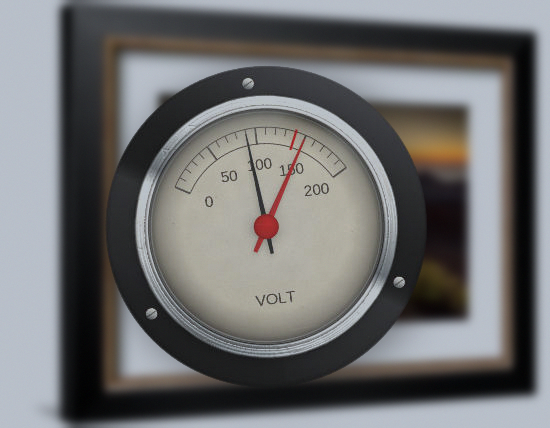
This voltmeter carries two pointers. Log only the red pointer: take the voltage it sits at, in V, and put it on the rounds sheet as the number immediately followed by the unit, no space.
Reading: 150V
